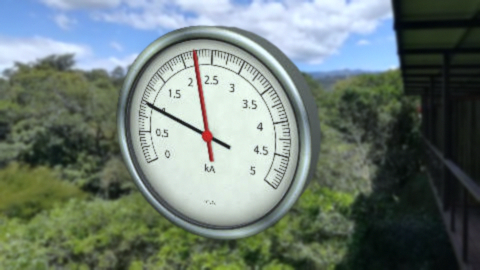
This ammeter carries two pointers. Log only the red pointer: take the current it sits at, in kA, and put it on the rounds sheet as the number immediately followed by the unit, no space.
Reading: 2.25kA
